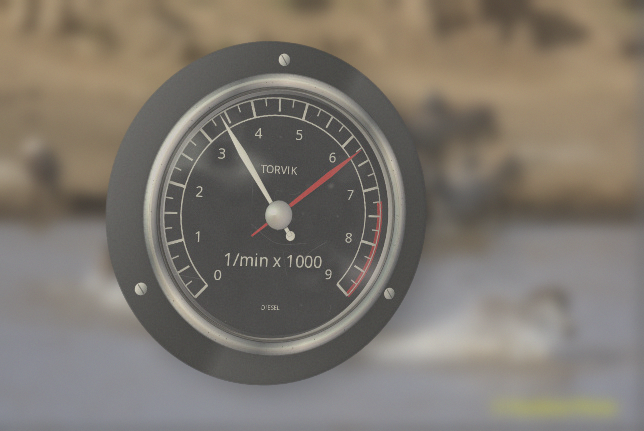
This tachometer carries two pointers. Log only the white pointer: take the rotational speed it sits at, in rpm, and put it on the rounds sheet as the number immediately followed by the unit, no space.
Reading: 3375rpm
